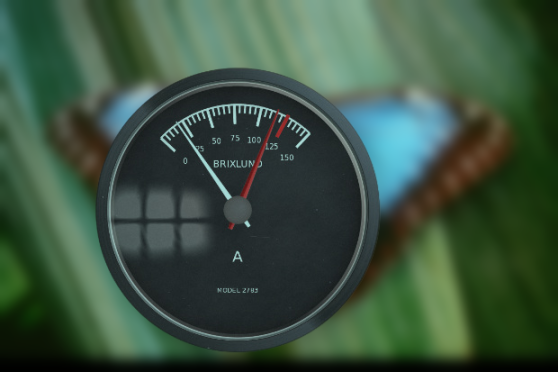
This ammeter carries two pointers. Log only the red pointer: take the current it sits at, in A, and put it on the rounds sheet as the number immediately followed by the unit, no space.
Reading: 115A
